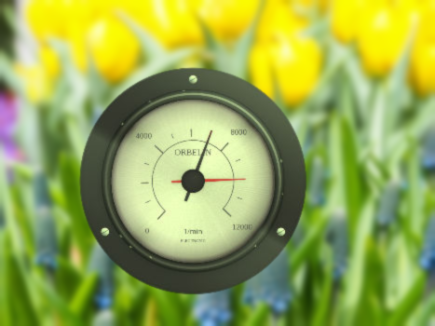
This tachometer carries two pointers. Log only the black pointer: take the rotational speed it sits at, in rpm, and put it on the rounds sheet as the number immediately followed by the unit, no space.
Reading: 7000rpm
